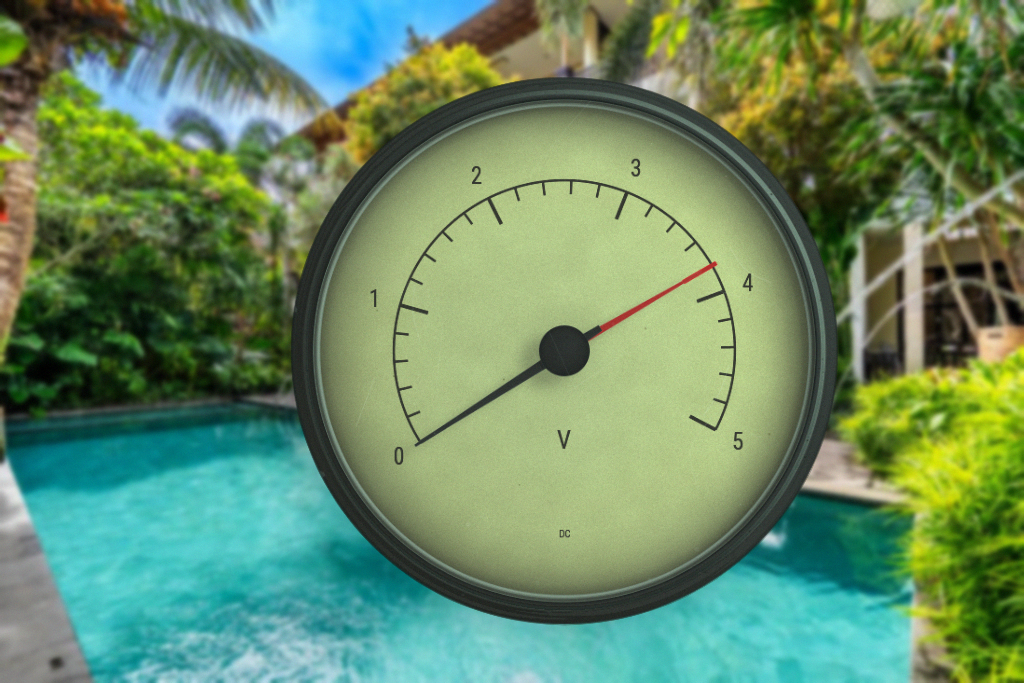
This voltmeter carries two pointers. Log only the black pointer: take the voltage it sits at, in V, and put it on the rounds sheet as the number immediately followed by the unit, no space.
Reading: 0V
